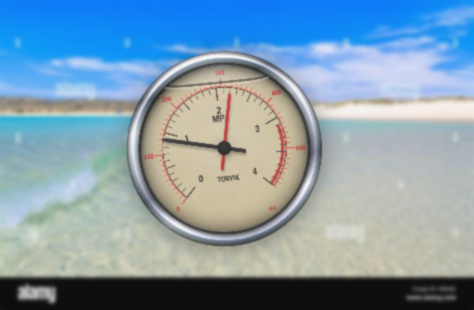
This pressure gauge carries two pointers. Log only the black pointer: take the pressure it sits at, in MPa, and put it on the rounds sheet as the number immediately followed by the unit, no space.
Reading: 0.9MPa
